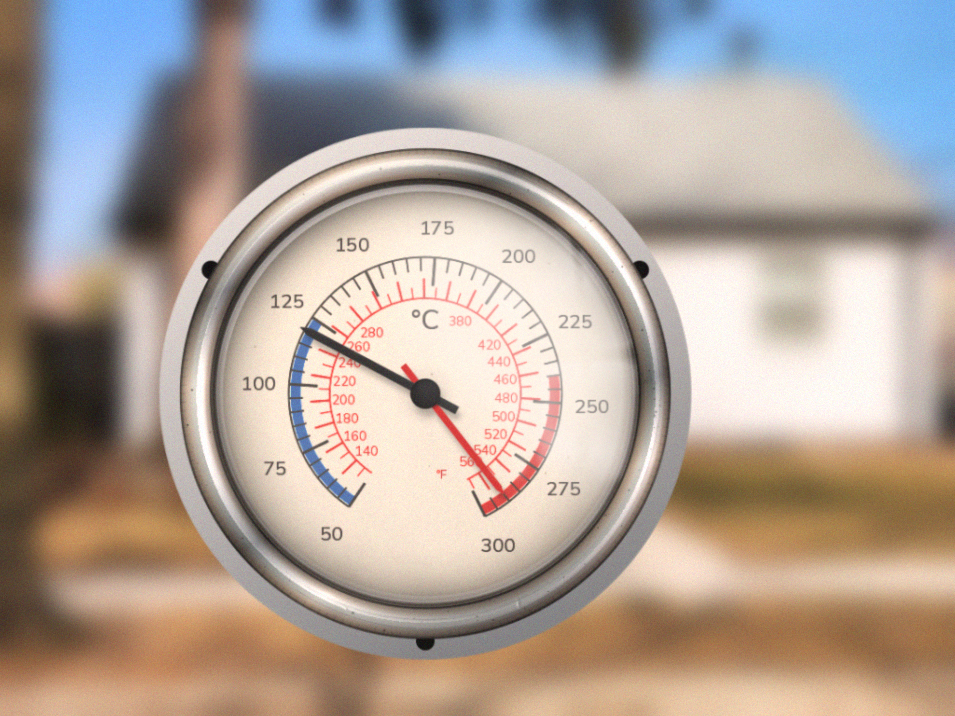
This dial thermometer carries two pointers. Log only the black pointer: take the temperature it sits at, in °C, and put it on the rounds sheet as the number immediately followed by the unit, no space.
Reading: 120°C
